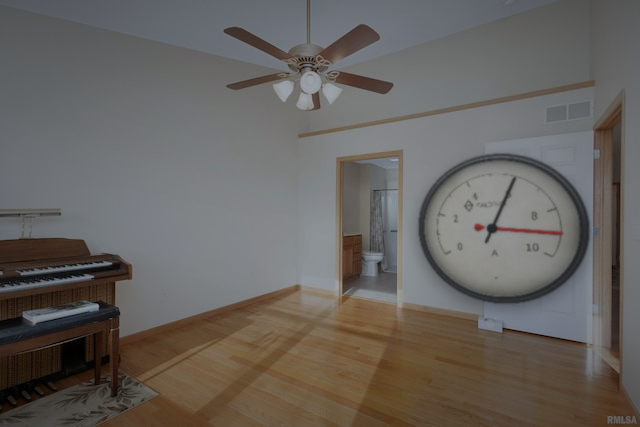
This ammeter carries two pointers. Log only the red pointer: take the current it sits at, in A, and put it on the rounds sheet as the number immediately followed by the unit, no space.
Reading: 9A
